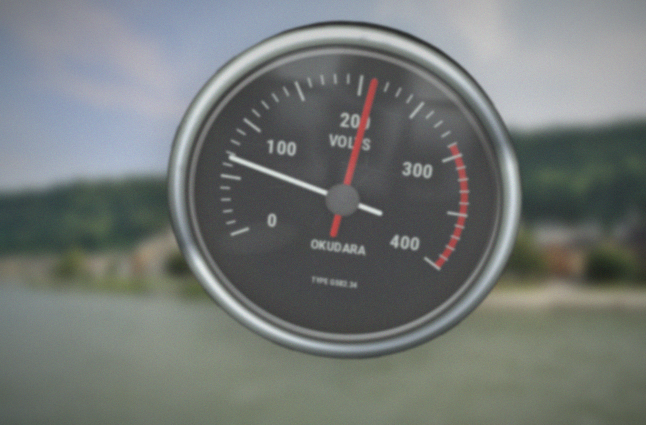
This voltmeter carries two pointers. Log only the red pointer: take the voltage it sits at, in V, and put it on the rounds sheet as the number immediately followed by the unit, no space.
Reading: 210V
